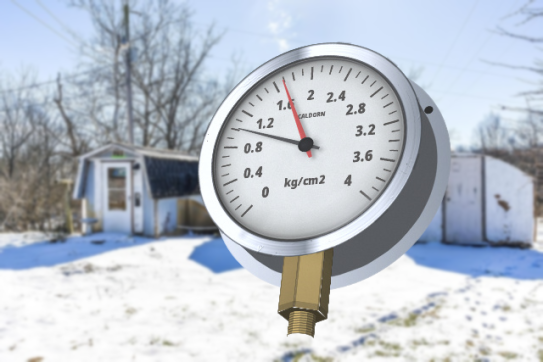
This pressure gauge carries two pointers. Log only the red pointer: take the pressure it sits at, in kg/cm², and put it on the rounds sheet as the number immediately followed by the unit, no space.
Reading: 1.7kg/cm²
